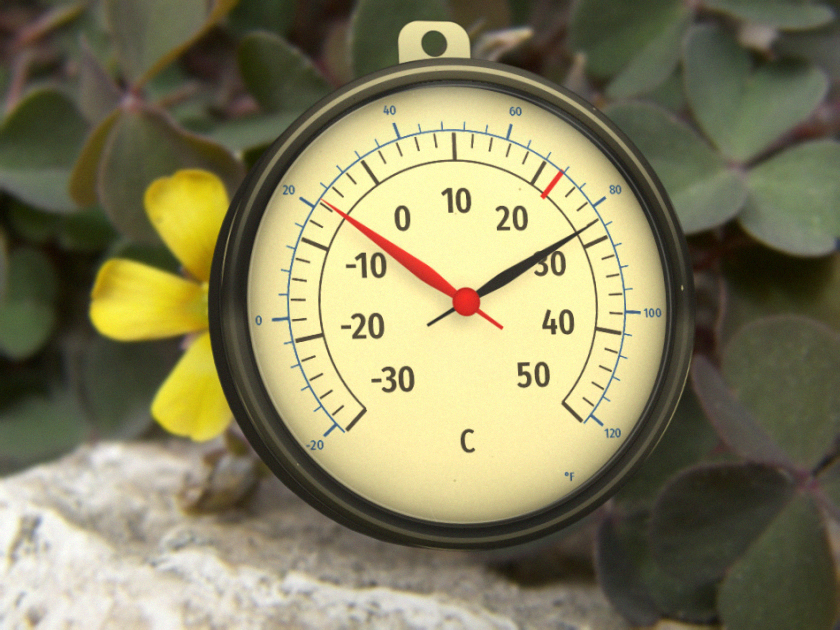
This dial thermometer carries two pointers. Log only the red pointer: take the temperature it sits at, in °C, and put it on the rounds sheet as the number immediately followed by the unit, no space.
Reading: -6°C
